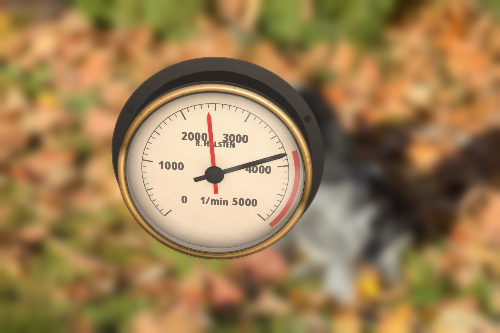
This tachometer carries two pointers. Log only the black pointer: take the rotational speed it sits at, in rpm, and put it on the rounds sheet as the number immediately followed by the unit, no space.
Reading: 3800rpm
